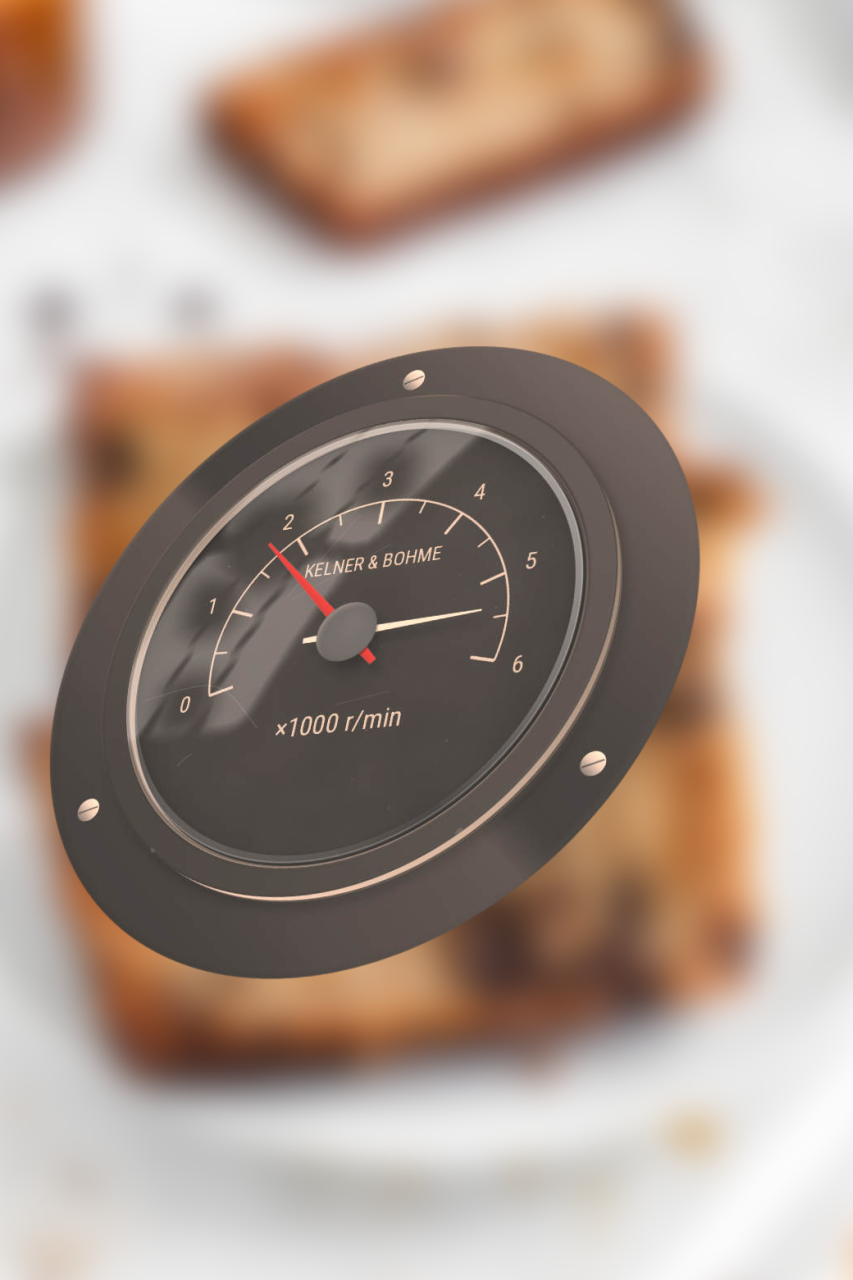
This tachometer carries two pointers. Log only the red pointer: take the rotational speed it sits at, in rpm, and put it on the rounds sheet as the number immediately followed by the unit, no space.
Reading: 1750rpm
